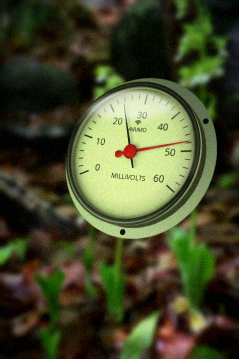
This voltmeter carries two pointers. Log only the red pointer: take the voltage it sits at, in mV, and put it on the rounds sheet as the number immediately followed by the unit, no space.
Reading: 48mV
